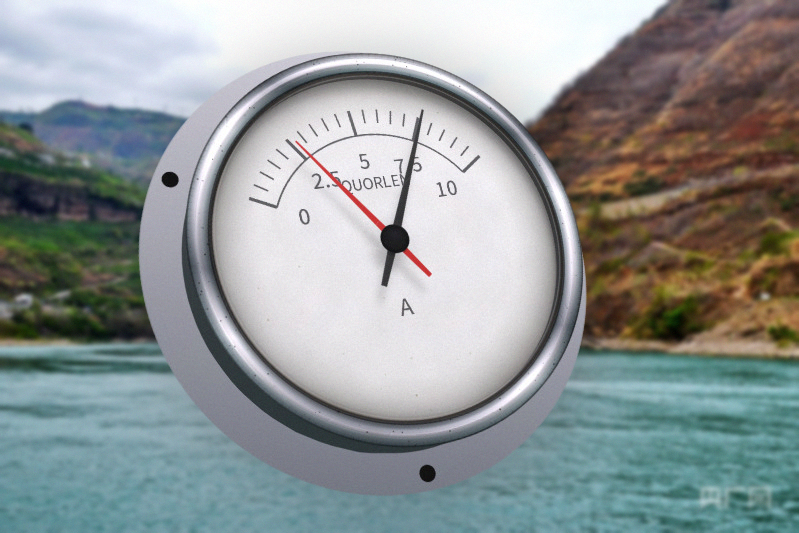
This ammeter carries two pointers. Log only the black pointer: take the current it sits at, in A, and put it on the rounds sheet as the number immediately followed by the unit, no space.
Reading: 7.5A
